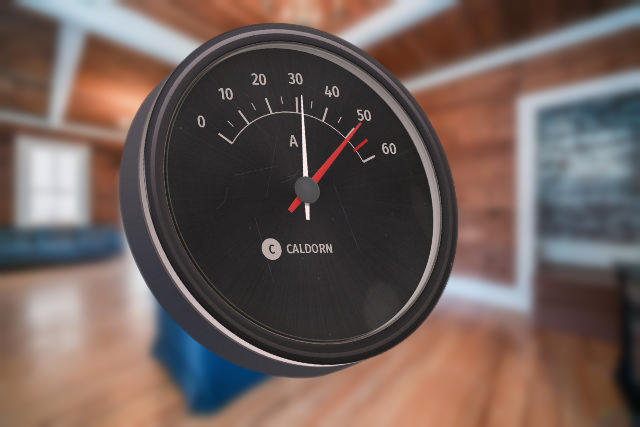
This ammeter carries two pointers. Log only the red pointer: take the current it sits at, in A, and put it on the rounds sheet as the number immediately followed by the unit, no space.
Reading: 50A
